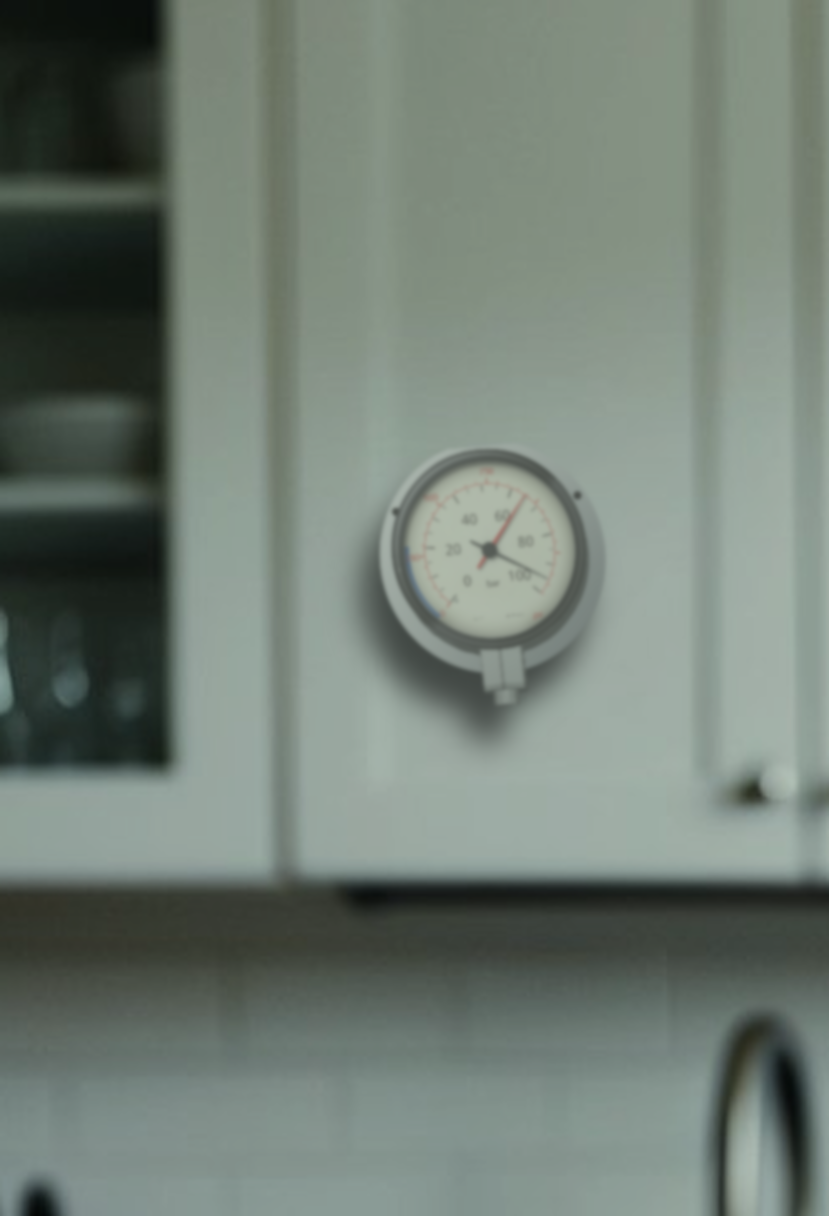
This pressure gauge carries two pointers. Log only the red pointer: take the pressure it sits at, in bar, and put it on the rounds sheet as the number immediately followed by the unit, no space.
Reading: 65bar
